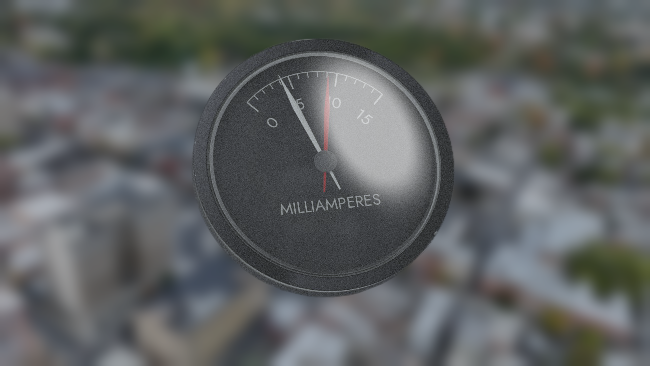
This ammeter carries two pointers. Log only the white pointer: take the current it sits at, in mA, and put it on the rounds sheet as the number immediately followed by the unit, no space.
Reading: 4mA
